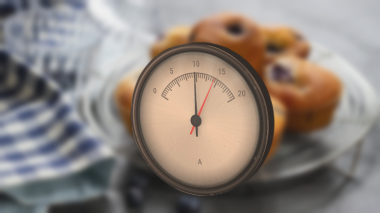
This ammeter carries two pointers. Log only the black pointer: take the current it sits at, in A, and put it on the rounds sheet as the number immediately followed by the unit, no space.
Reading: 10A
